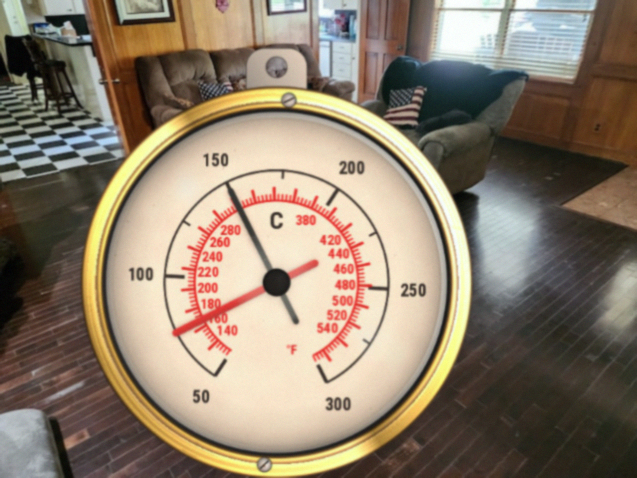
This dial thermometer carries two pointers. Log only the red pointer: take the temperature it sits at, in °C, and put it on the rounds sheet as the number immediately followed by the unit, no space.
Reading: 75°C
